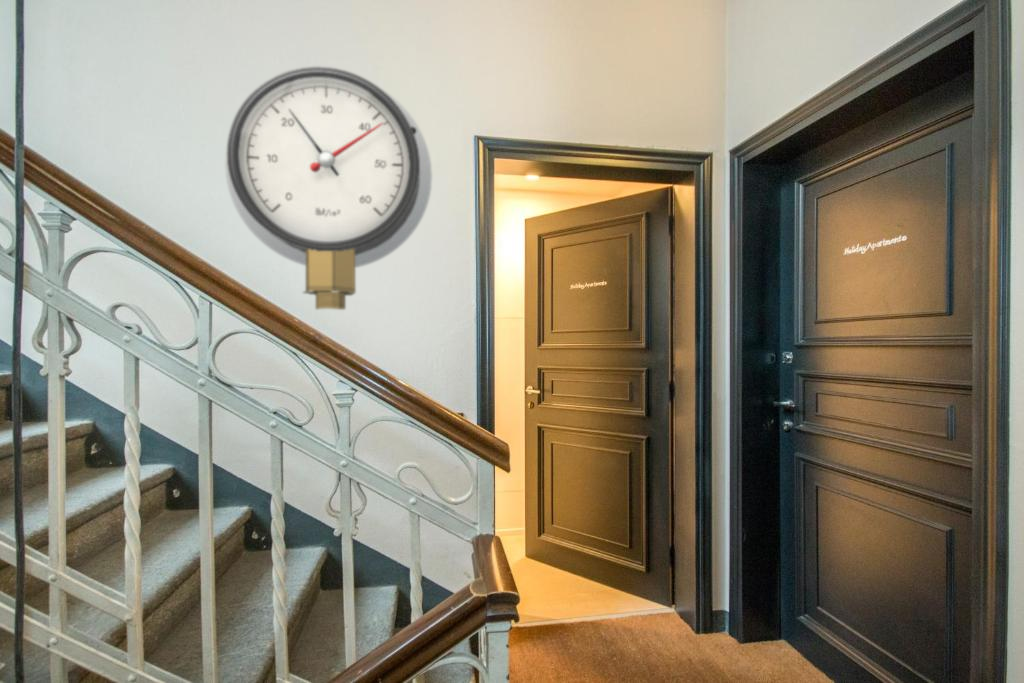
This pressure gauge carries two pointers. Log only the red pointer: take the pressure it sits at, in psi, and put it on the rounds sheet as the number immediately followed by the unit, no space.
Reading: 42psi
